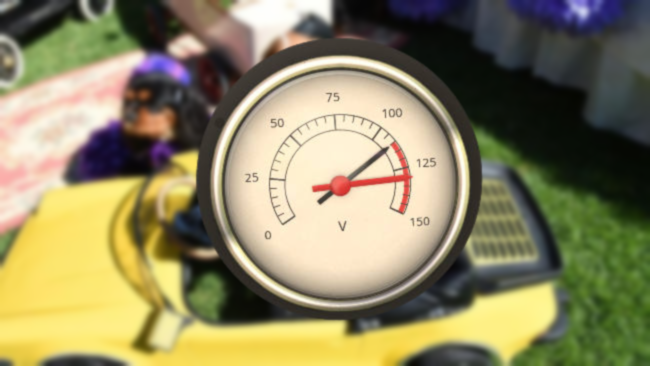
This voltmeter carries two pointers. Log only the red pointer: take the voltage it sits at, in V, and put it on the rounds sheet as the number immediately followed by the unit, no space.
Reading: 130V
